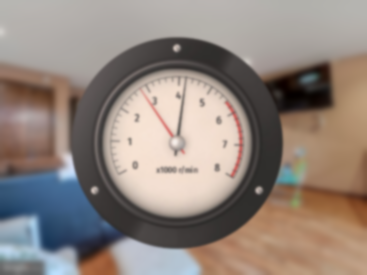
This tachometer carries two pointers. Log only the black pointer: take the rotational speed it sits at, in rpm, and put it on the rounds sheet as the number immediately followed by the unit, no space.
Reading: 4200rpm
